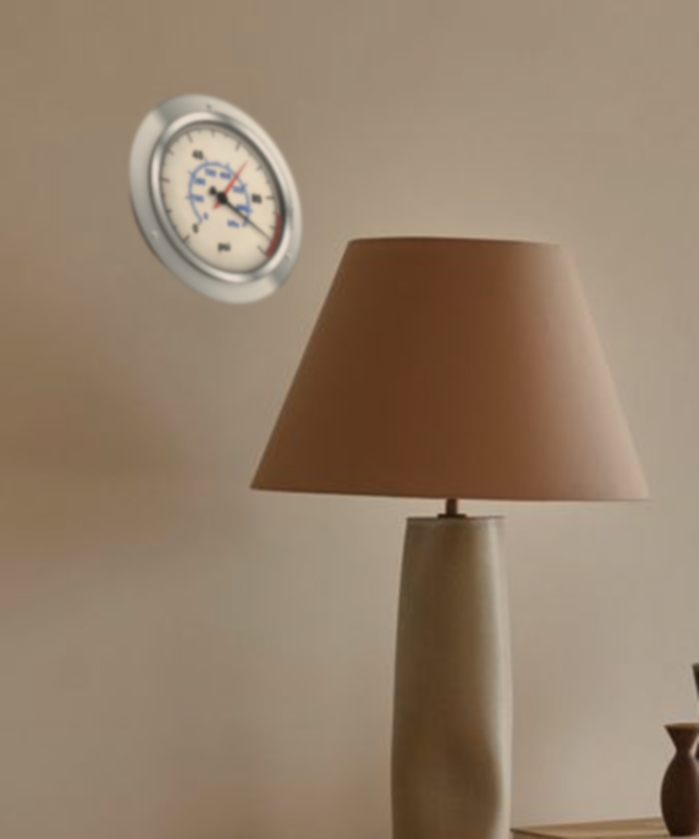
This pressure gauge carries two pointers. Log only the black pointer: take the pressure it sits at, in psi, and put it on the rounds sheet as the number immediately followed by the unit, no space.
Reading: 95psi
